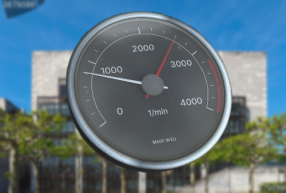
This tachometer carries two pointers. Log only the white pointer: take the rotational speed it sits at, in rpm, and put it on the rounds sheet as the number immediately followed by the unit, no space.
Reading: 800rpm
